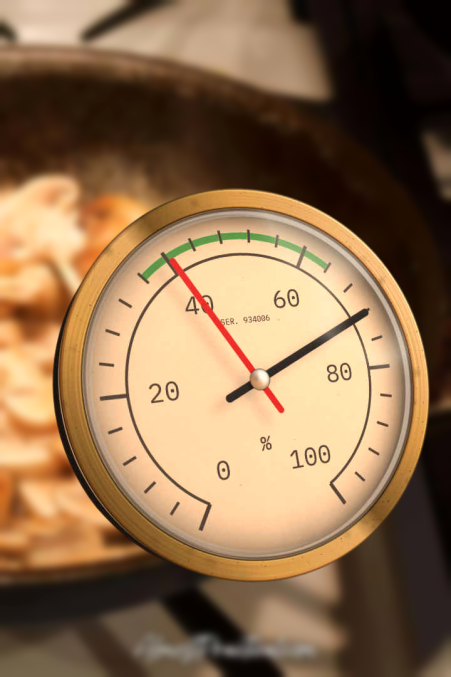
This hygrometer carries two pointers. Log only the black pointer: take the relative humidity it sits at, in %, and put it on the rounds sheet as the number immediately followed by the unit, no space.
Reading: 72%
